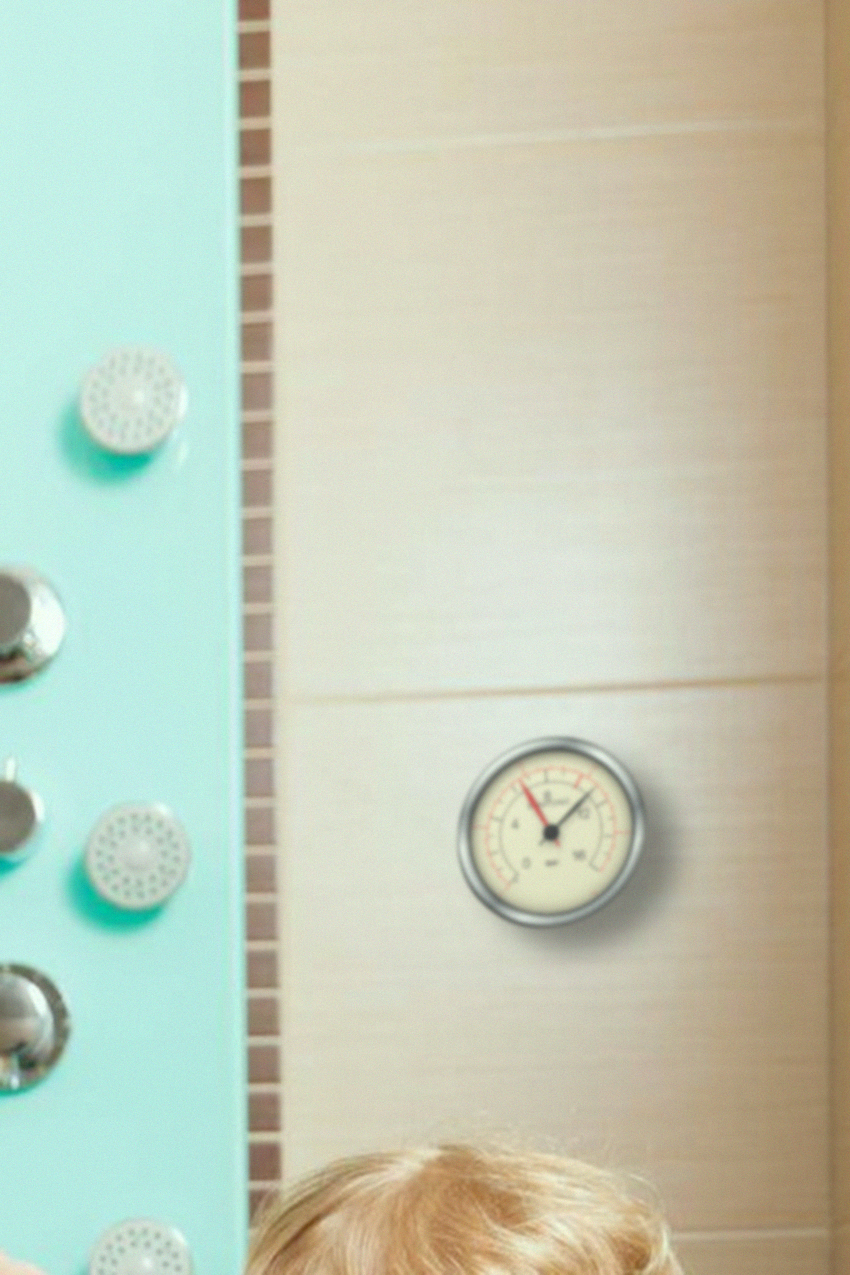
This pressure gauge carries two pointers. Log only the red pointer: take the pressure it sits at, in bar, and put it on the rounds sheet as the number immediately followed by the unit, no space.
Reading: 6.5bar
